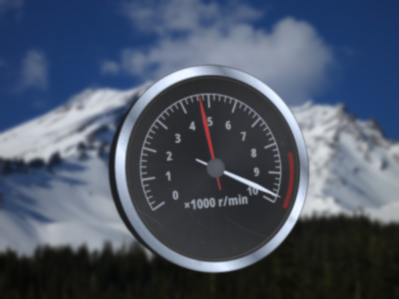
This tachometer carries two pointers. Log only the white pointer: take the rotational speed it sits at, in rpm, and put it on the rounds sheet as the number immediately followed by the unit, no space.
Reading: 9800rpm
